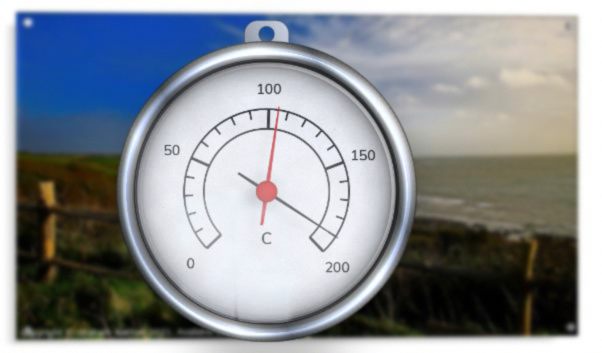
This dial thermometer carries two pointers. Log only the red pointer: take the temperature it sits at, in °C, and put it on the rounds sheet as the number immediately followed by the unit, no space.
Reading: 105°C
